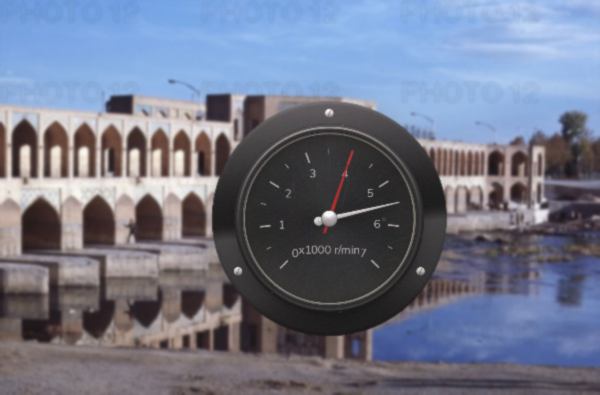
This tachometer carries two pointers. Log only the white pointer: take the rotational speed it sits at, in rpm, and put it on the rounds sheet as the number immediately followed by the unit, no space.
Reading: 5500rpm
